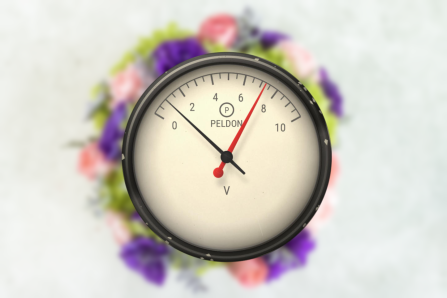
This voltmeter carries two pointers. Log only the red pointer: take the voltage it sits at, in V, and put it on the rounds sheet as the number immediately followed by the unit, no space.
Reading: 7.25V
